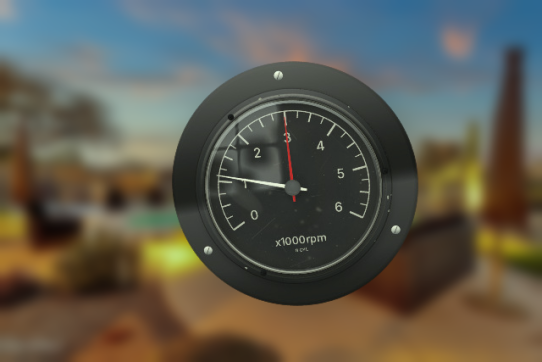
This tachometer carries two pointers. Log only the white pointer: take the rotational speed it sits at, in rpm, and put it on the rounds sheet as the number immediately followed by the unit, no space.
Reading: 1125rpm
